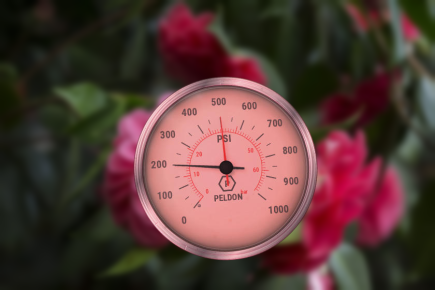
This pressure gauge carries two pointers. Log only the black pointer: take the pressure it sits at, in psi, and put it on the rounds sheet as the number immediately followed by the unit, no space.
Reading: 200psi
